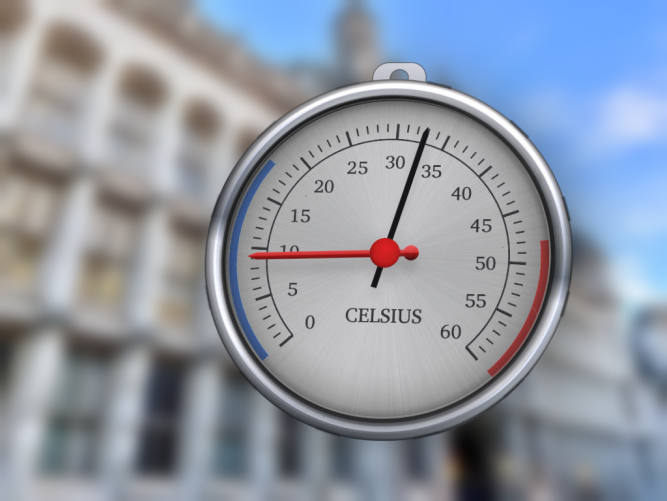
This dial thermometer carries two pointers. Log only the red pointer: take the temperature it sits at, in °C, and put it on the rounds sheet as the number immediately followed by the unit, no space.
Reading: 9°C
